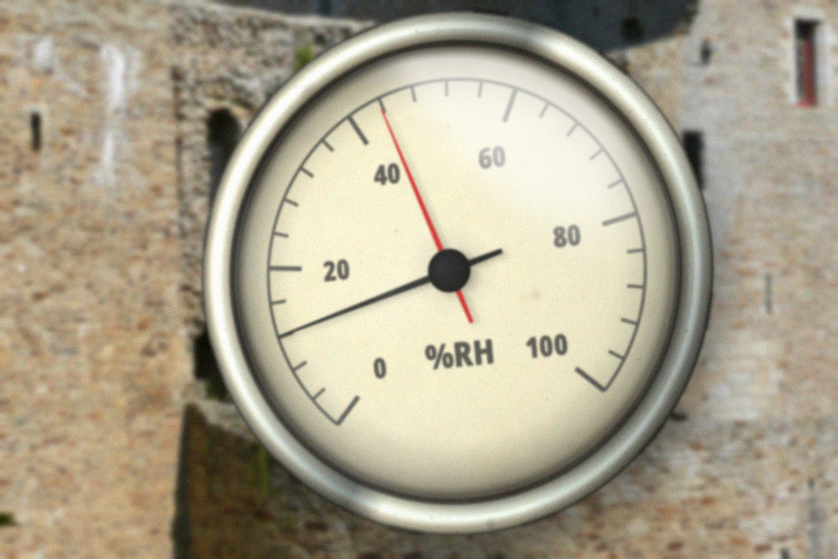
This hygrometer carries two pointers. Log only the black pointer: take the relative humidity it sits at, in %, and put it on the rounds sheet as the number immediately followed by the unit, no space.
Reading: 12%
